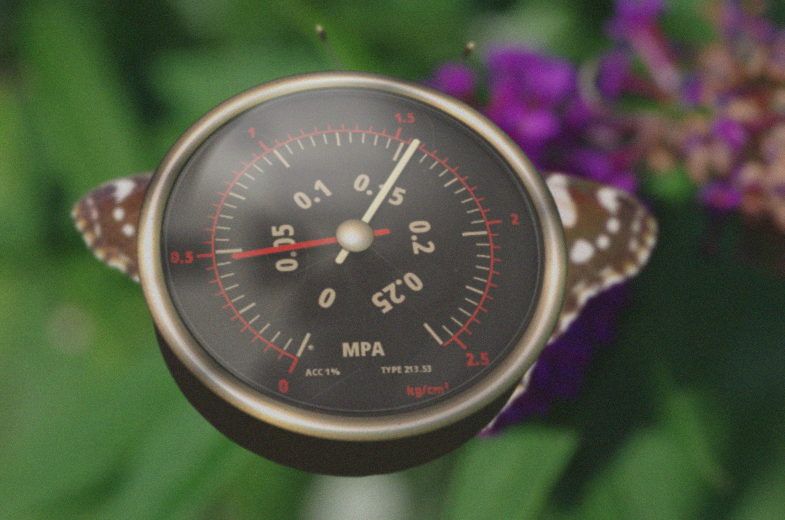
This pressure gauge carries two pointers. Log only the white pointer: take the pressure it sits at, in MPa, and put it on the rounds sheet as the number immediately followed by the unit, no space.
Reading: 0.155MPa
